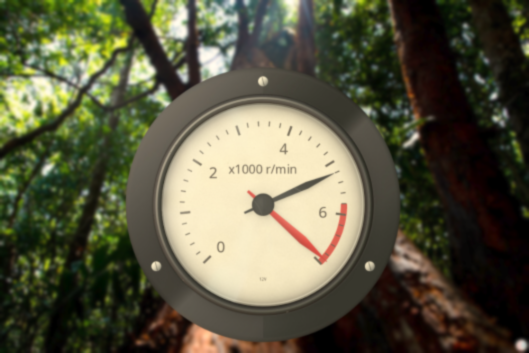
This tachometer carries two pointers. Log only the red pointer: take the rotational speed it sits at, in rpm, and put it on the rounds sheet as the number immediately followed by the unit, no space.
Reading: 6900rpm
